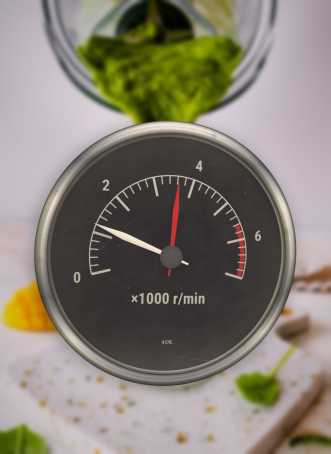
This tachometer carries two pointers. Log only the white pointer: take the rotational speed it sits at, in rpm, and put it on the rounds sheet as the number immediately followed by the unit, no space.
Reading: 1200rpm
